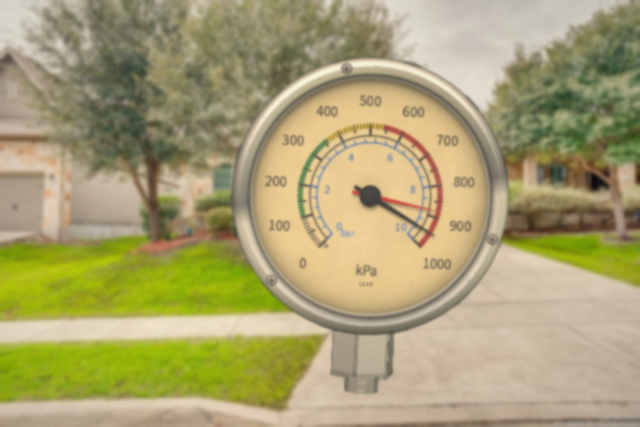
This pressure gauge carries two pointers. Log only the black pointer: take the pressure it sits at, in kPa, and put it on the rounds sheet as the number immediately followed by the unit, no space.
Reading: 950kPa
